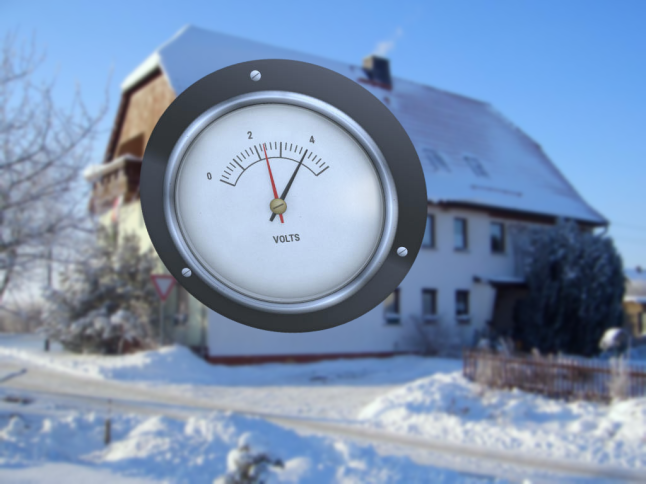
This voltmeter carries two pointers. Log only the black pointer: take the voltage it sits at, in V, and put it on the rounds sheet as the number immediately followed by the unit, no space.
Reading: 4V
